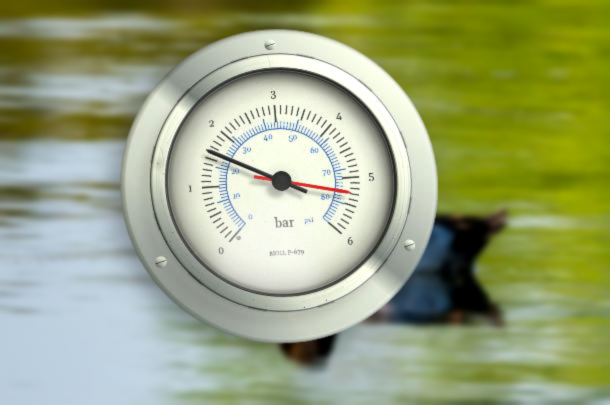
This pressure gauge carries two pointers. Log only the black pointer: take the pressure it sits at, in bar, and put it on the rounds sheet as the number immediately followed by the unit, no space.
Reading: 1.6bar
